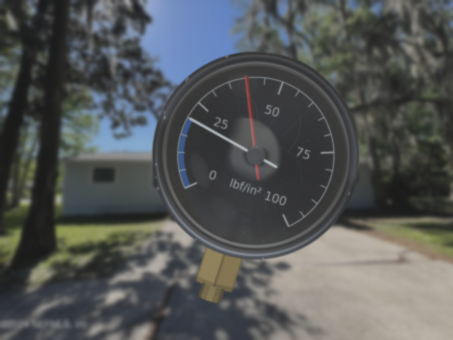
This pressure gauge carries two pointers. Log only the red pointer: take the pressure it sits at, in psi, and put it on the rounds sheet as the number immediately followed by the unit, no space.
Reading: 40psi
